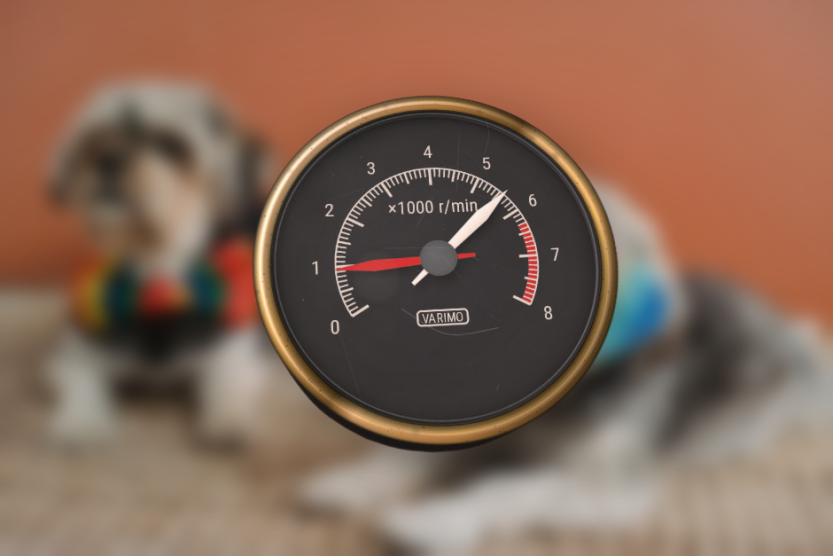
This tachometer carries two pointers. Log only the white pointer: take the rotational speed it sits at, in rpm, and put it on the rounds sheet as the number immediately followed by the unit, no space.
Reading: 5600rpm
